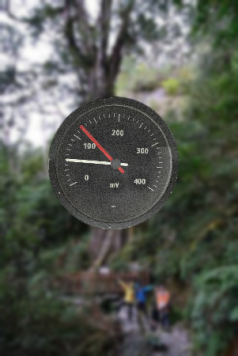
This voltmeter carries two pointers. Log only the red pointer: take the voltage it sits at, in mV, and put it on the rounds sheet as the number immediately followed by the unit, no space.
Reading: 120mV
